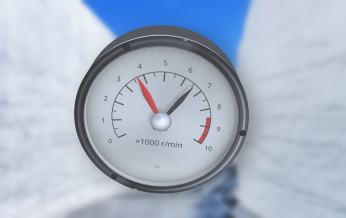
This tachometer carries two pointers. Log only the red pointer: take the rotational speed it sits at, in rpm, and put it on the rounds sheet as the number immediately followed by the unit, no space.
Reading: 3750rpm
